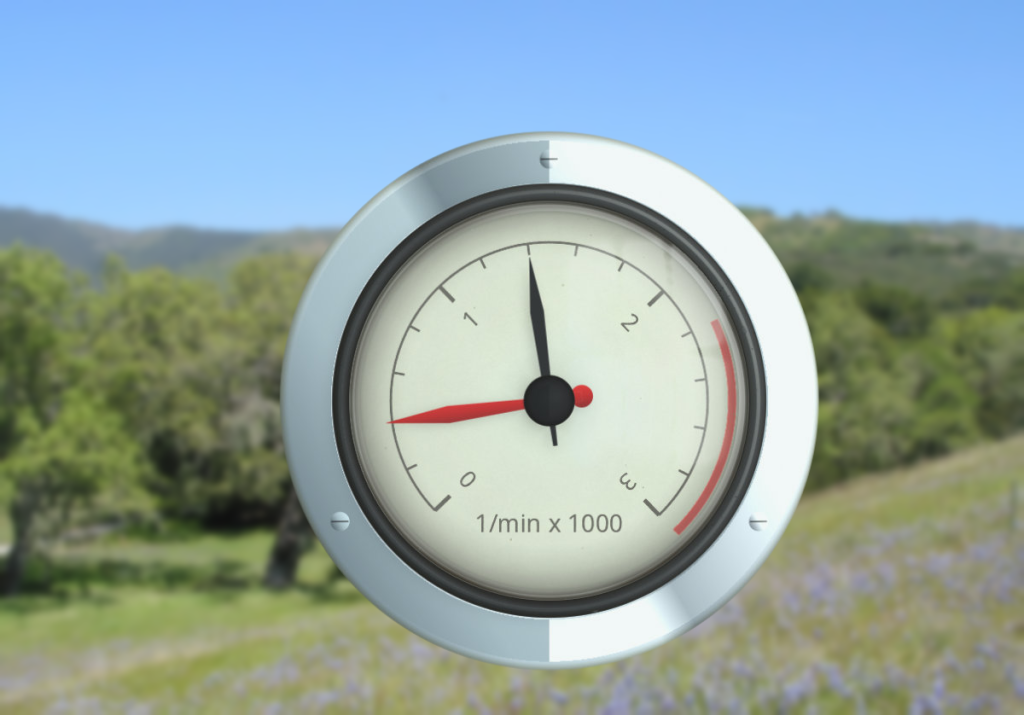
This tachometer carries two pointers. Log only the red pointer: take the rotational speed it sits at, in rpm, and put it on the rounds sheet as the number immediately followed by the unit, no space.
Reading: 400rpm
